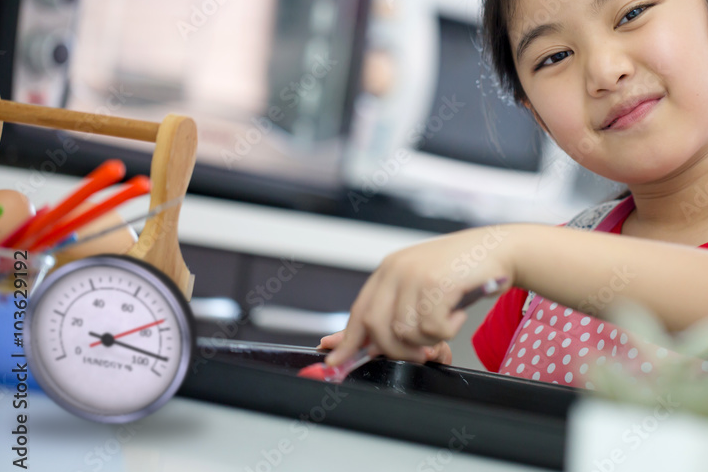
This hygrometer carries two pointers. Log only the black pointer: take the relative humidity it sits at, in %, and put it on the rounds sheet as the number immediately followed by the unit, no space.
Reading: 92%
